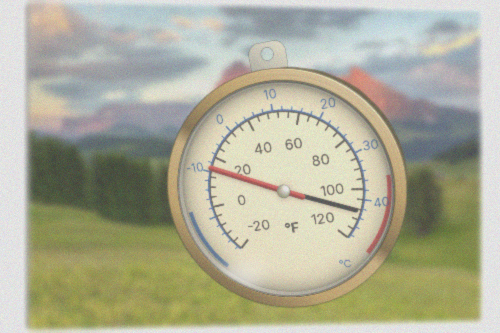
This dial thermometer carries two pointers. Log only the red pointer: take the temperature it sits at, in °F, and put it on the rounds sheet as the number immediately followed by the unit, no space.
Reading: 16°F
